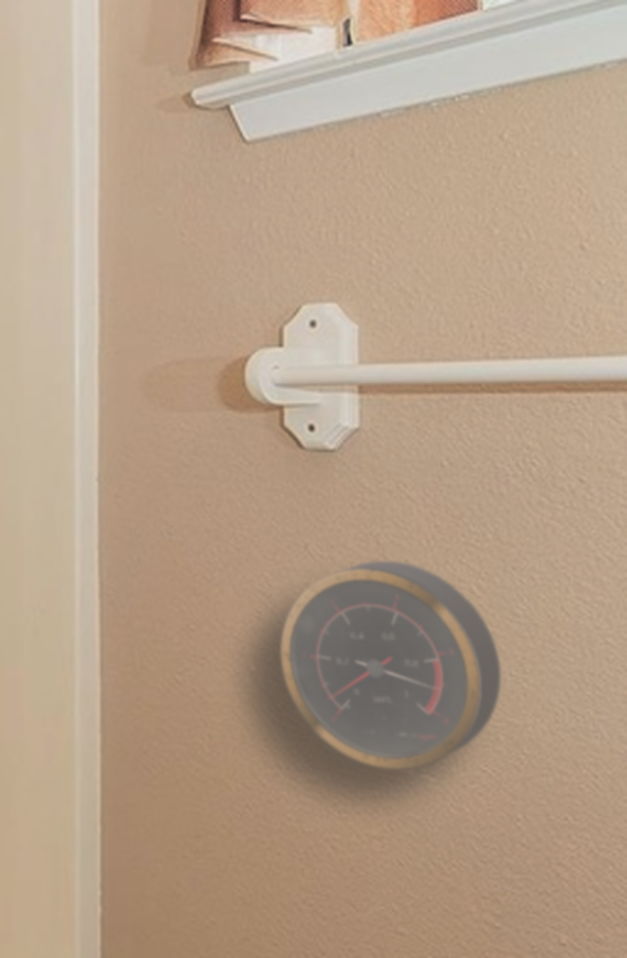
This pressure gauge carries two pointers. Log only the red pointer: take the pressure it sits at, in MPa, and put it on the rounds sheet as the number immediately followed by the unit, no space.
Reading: 0.05MPa
